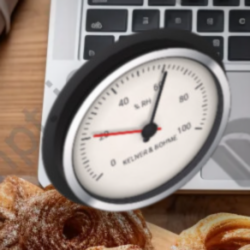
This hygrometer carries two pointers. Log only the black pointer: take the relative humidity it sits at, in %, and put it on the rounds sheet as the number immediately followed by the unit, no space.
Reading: 60%
